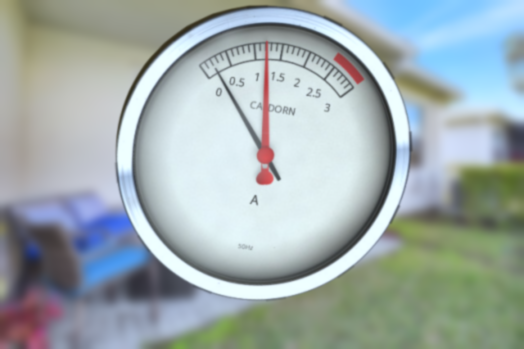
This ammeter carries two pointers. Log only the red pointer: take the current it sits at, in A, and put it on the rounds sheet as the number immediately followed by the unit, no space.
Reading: 1.2A
